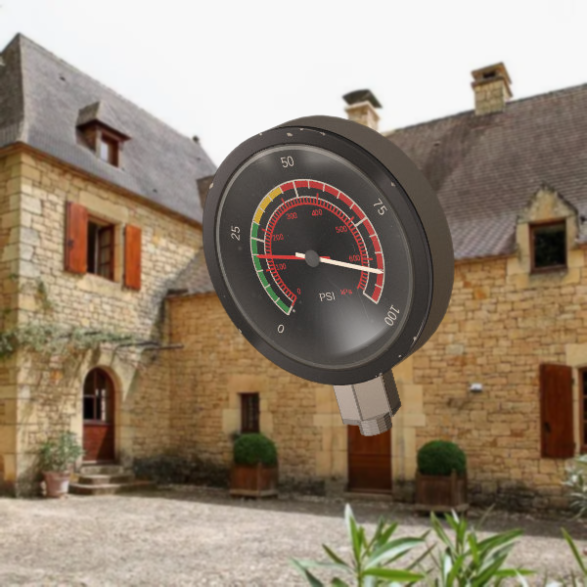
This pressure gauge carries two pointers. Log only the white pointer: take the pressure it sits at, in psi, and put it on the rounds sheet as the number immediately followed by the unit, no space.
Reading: 90psi
